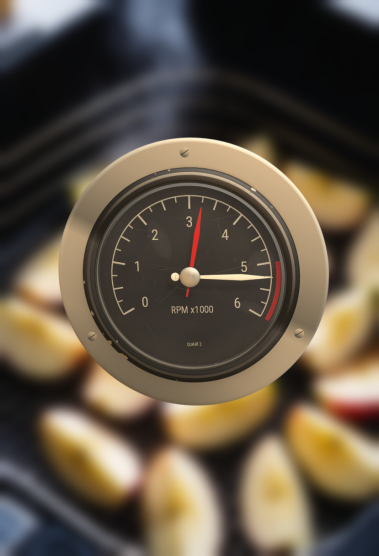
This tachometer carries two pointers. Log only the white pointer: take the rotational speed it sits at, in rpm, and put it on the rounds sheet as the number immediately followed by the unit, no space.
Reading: 5250rpm
